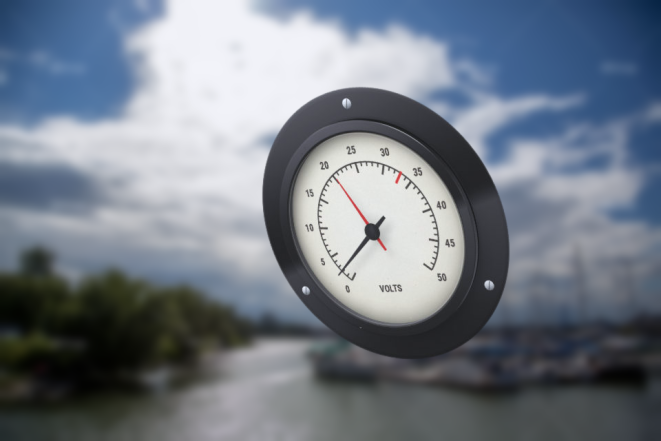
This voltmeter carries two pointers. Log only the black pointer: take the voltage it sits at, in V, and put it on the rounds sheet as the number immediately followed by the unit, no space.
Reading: 2V
